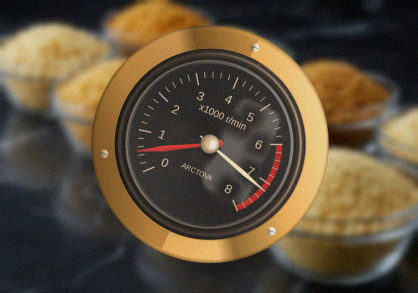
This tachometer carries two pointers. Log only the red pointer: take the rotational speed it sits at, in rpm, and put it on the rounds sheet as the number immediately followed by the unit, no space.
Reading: 500rpm
